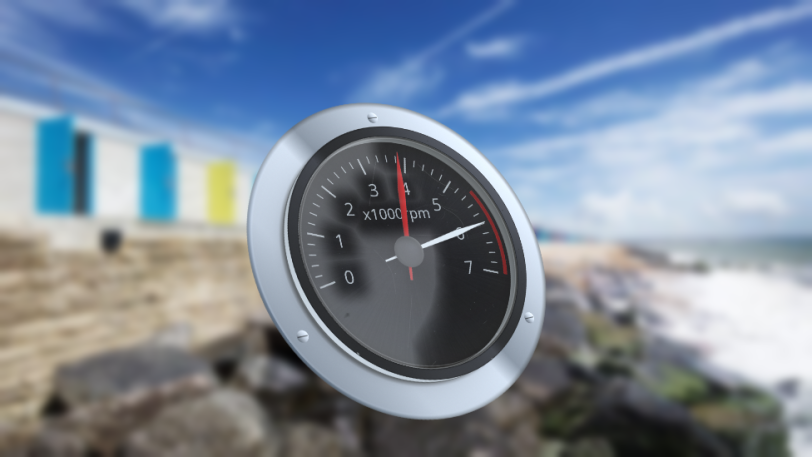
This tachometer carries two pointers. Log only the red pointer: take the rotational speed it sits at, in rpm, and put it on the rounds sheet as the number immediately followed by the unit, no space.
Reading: 3800rpm
